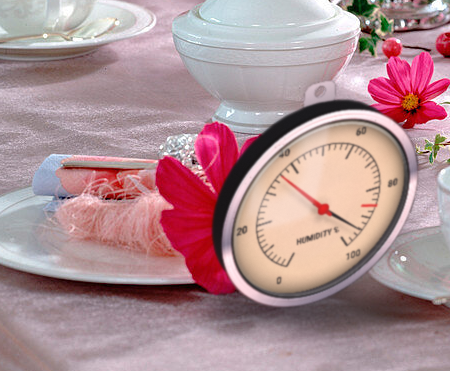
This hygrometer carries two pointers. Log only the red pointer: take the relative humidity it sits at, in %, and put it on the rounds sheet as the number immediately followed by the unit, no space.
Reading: 36%
